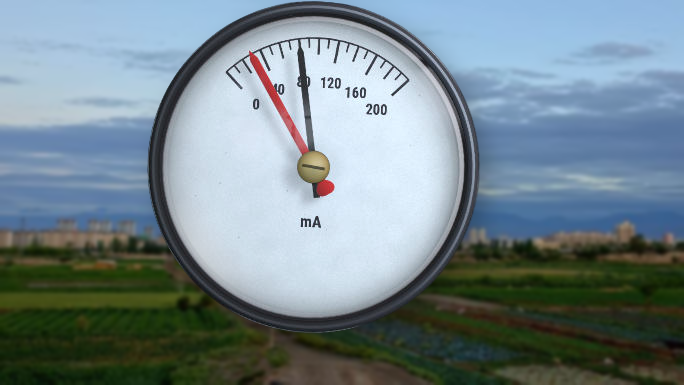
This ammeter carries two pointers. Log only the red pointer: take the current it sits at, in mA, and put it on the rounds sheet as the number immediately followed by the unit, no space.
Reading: 30mA
